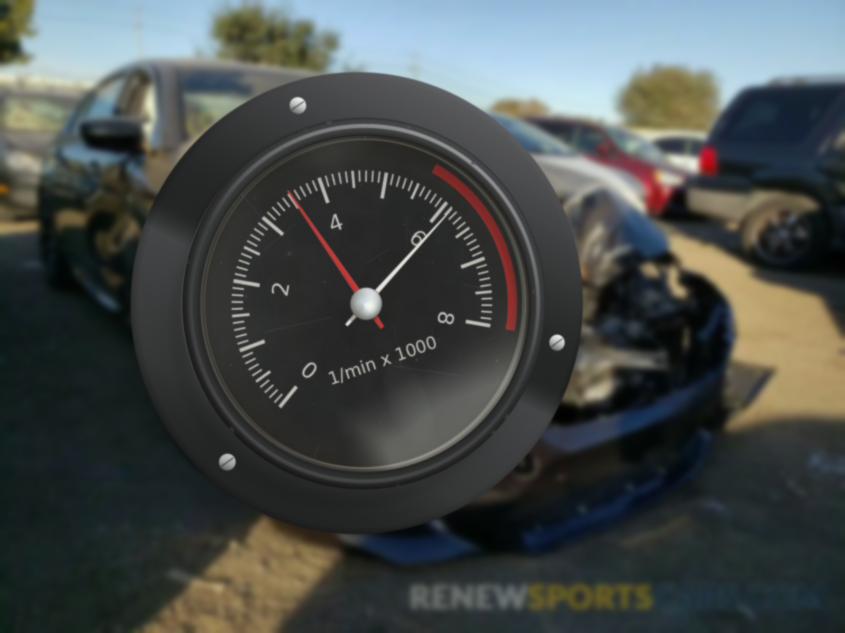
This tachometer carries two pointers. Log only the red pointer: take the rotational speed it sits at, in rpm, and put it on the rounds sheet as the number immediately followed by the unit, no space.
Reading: 3500rpm
